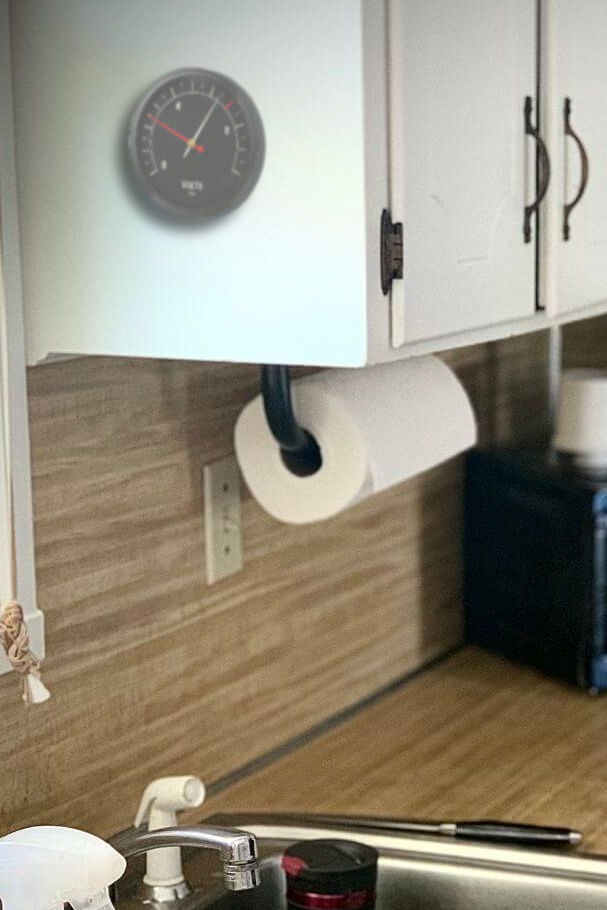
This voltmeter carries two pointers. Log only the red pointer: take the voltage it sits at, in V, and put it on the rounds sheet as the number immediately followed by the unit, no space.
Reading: 2.5V
